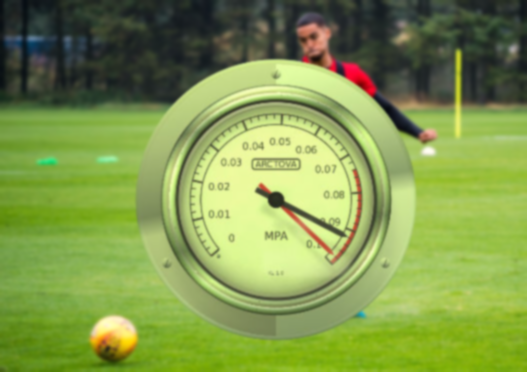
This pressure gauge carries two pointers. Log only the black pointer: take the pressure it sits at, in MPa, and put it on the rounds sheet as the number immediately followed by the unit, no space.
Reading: 0.092MPa
